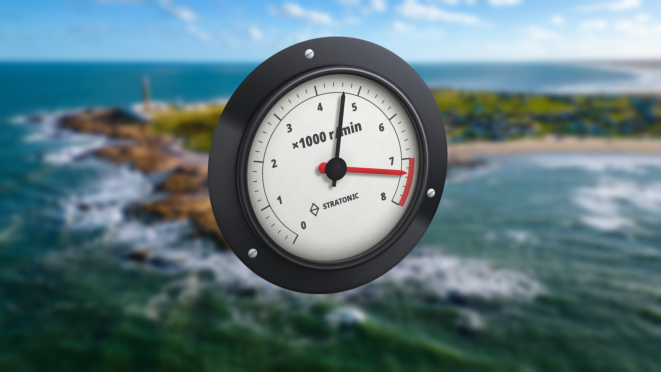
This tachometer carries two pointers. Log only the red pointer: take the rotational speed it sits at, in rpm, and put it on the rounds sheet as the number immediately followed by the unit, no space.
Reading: 7300rpm
